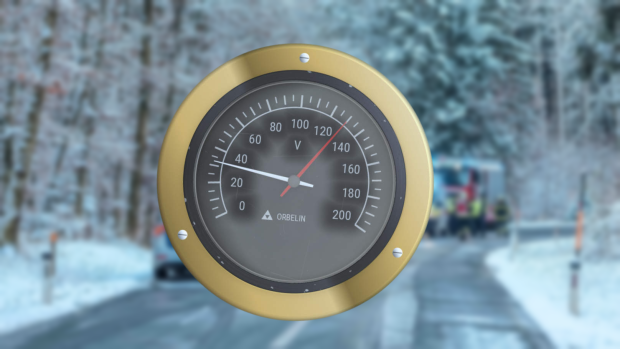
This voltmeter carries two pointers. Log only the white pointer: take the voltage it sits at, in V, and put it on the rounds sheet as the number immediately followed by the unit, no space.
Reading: 32.5V
